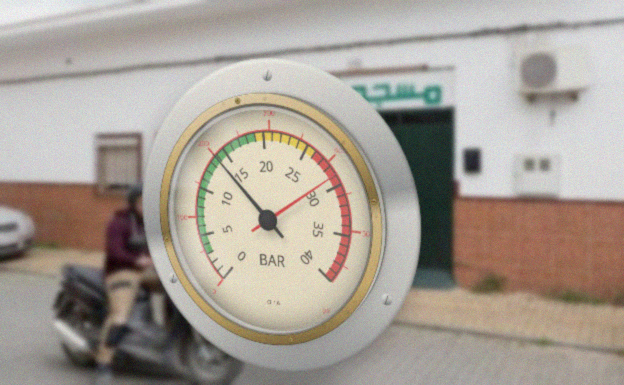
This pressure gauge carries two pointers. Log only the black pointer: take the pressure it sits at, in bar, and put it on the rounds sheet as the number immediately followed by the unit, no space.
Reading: 14bar
